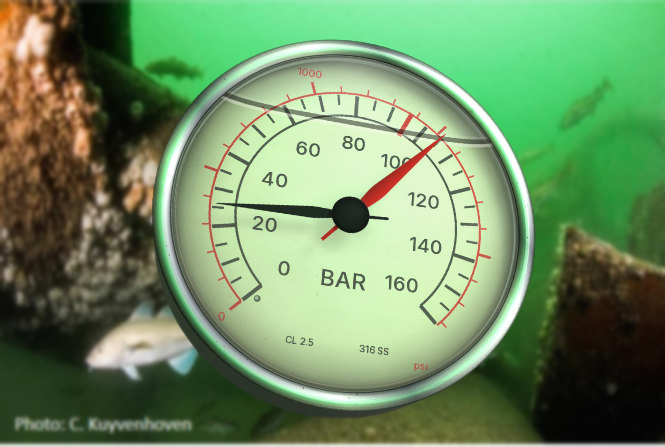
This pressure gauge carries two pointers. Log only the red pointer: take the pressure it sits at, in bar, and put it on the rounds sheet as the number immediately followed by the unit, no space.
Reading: 105bar
